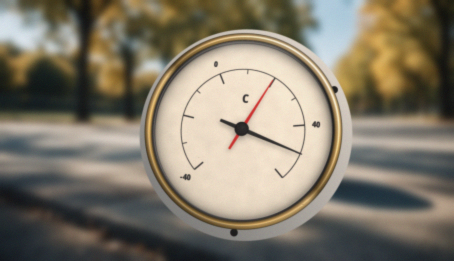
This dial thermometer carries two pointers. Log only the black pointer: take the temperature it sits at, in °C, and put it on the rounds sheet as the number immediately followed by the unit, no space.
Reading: 50°C
